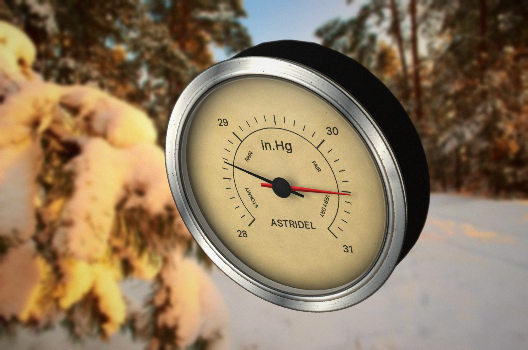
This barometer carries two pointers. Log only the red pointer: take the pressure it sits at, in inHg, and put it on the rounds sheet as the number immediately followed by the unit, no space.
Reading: 30.5inHg
